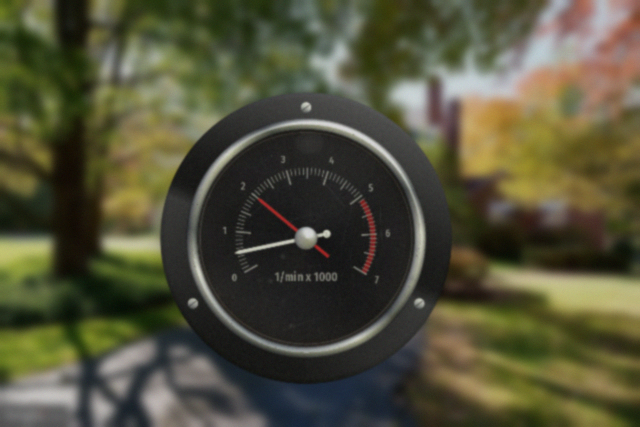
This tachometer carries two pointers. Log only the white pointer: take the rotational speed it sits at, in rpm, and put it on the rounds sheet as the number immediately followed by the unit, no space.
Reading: 500rpm
